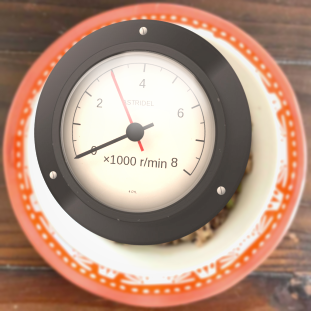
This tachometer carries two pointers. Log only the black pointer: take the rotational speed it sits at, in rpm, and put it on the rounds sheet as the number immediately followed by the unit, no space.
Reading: 0rpm
